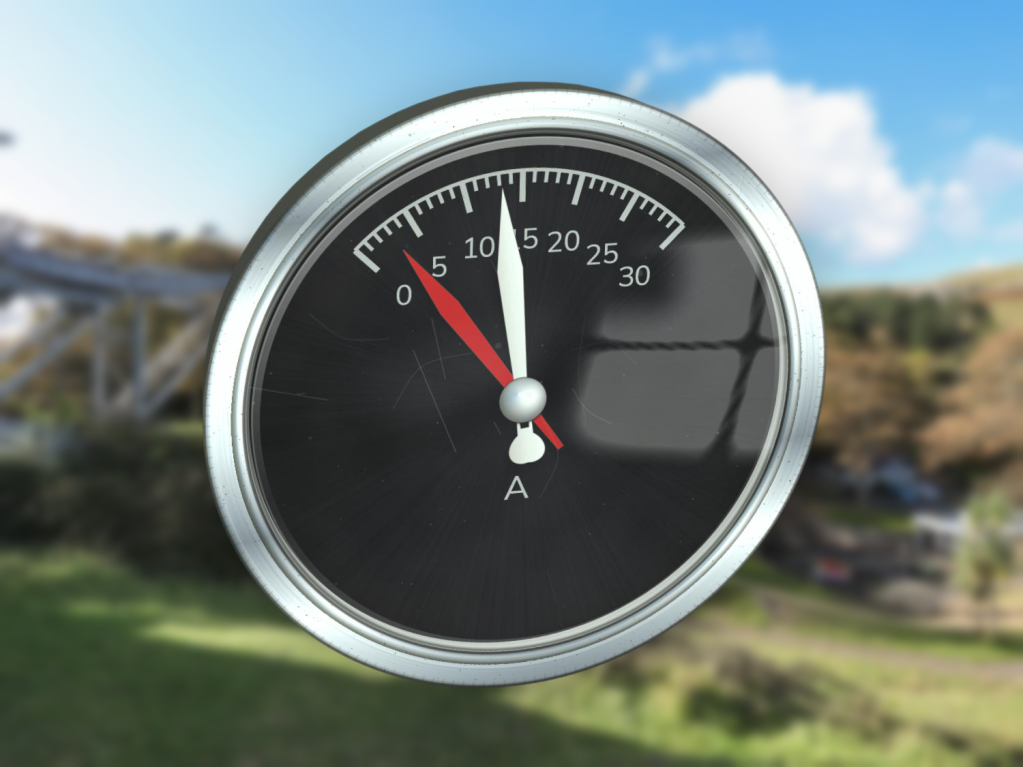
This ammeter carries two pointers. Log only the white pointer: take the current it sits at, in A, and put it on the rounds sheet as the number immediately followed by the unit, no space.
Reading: 13A
